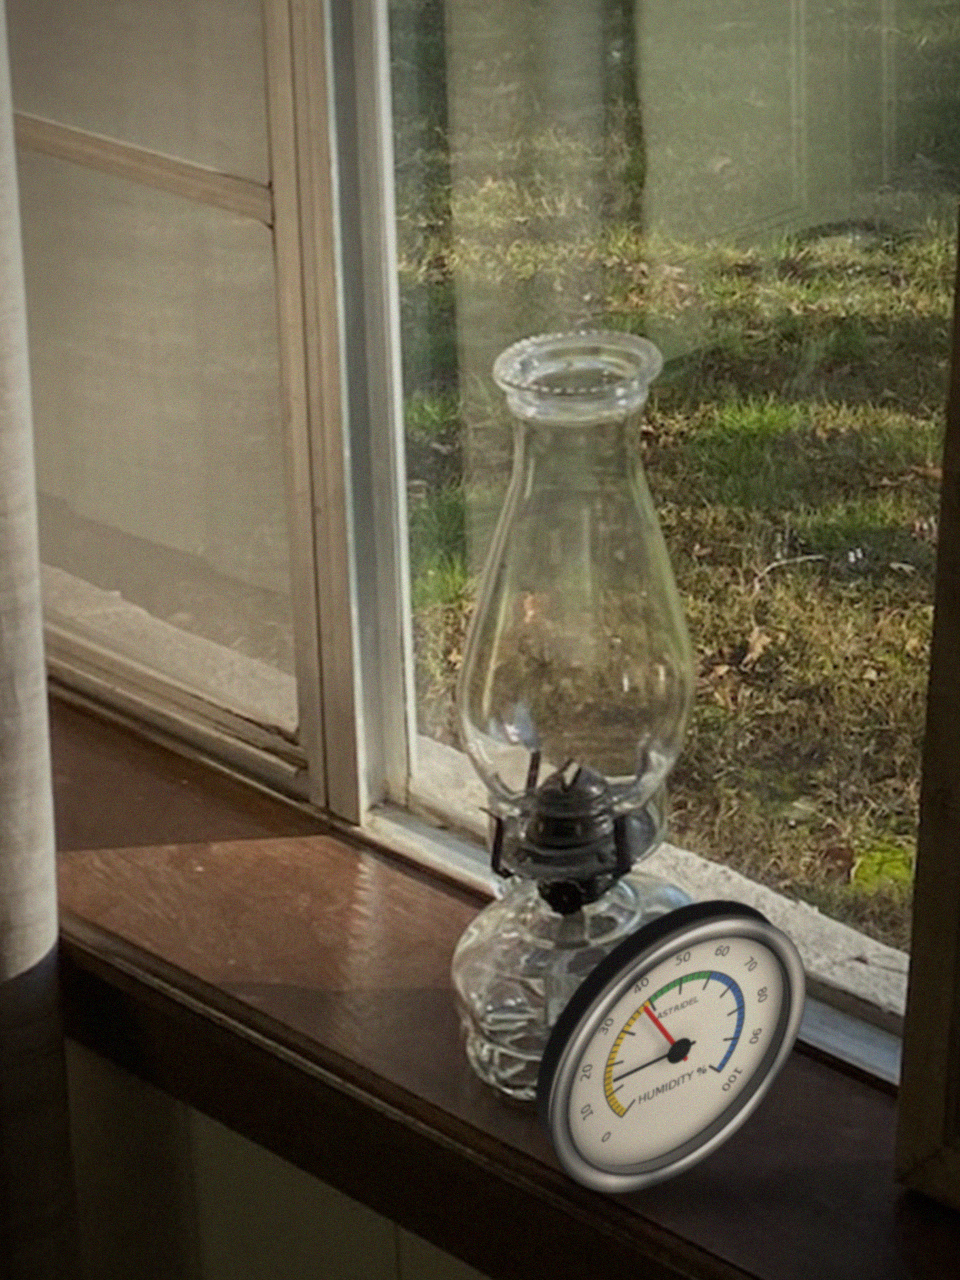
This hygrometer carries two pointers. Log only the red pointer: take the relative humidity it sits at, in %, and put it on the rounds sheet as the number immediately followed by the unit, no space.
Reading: 38%
